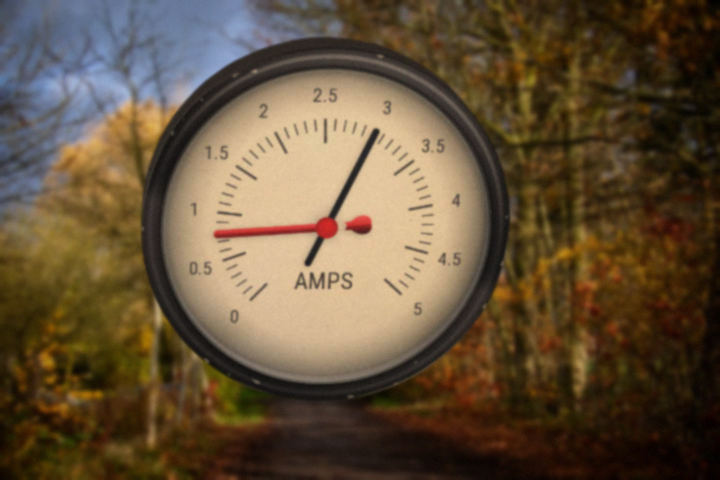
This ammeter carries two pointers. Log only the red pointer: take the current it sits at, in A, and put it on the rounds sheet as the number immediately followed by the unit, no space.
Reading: 0.8A
